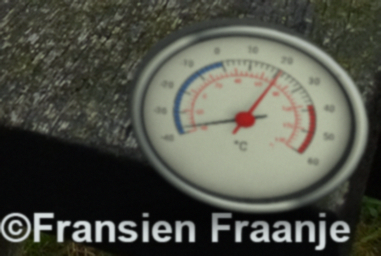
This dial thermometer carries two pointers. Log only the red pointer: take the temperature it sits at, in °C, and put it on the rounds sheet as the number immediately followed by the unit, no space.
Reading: 20°C
